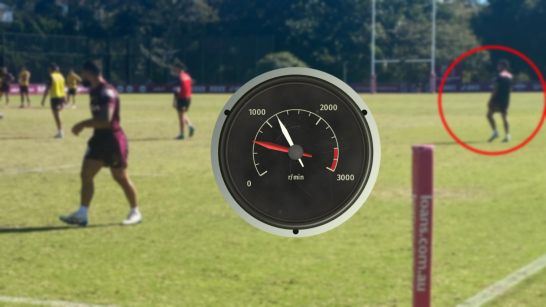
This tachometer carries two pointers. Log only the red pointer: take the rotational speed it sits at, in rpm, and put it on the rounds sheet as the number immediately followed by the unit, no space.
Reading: 600rpm
